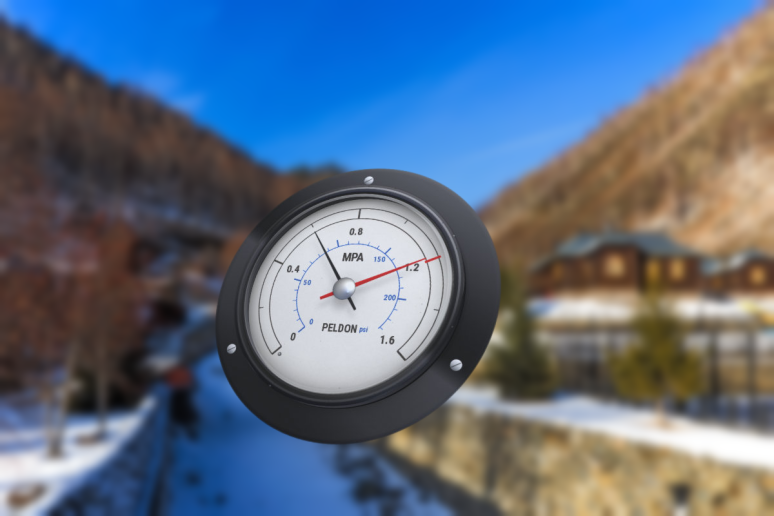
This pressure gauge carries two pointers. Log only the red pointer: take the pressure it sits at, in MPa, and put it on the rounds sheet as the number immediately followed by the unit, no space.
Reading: 1.2MPa
